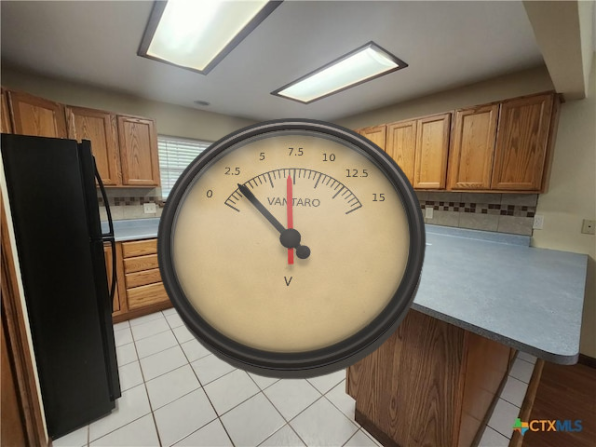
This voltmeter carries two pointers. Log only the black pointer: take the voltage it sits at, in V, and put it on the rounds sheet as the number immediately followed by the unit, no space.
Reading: 2V
